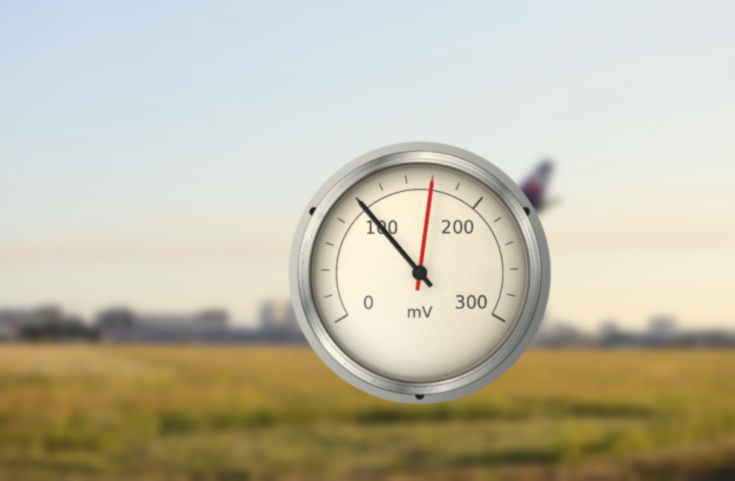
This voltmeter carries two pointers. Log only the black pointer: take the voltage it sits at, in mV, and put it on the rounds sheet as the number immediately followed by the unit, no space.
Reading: 100mV
